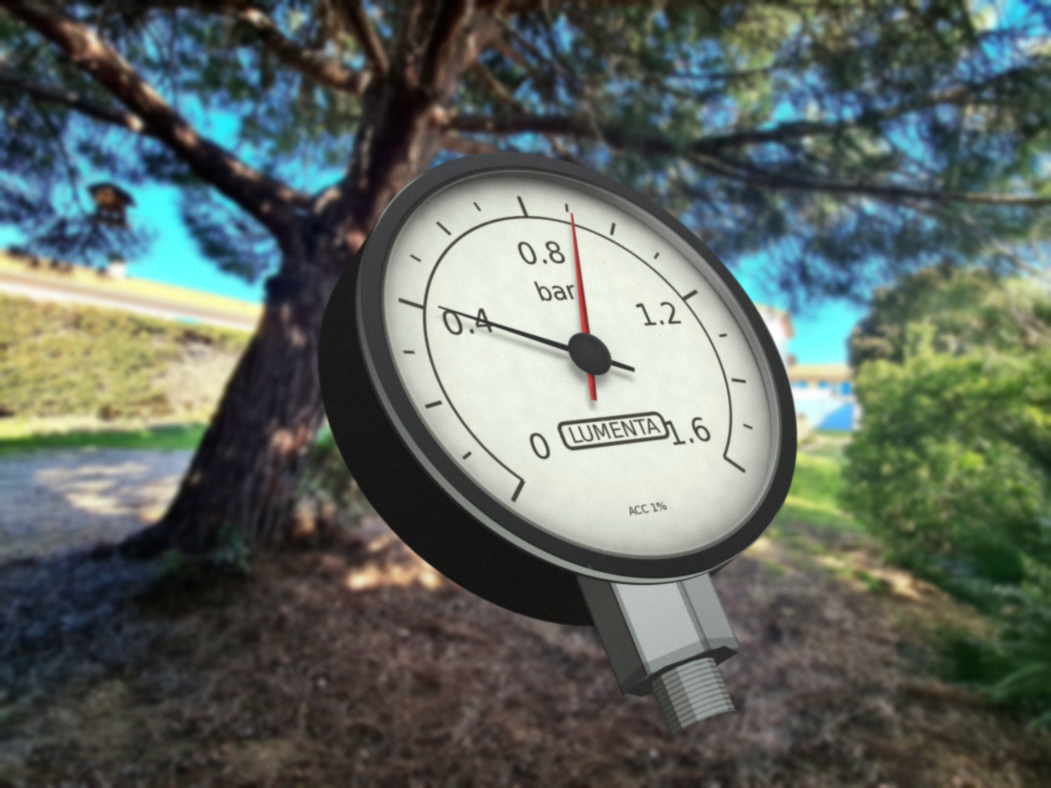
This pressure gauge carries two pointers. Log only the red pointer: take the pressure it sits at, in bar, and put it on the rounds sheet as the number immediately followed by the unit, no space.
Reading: 0.9bar
